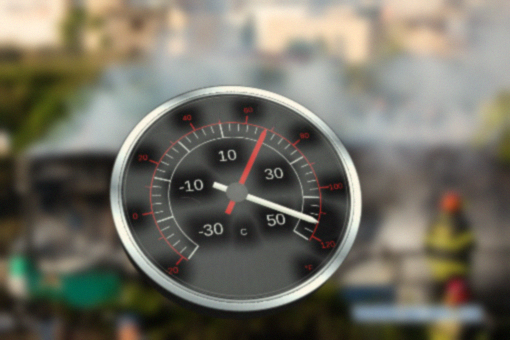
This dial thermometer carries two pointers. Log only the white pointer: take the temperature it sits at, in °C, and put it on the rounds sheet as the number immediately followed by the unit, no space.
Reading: 46°C
